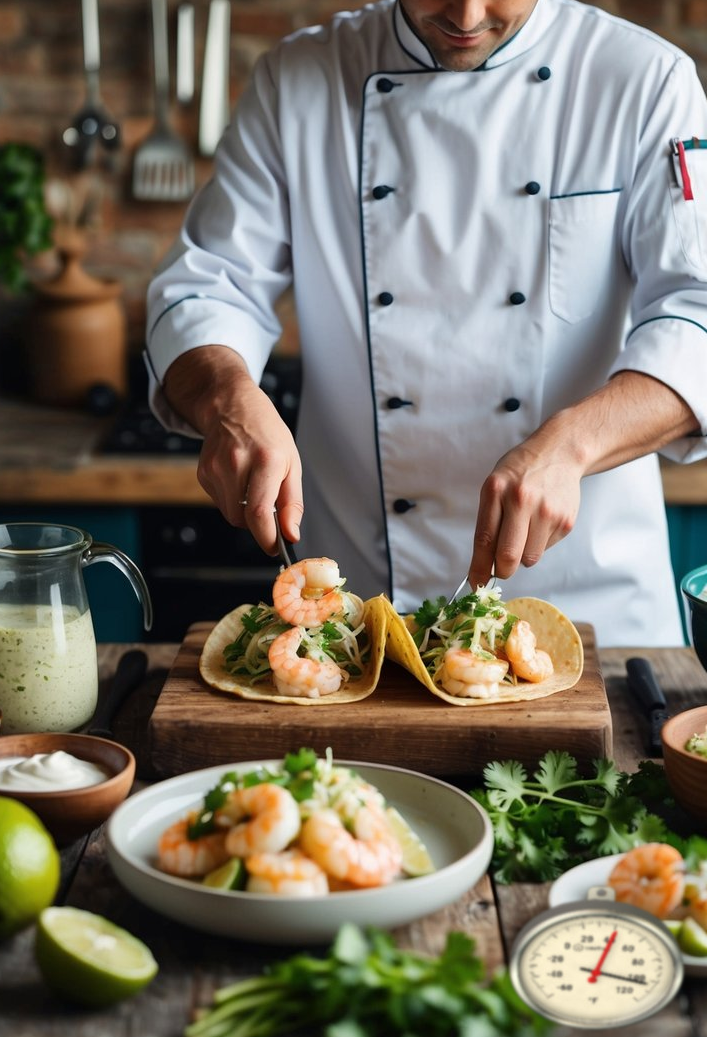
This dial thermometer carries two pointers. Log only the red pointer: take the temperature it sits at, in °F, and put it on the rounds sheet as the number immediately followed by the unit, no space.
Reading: 40°F
